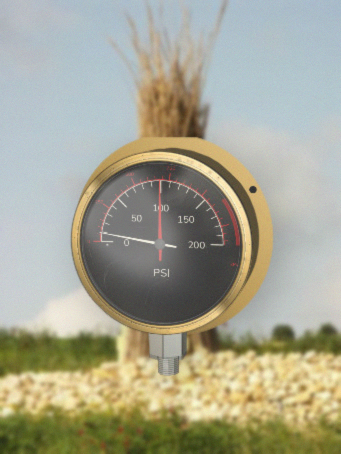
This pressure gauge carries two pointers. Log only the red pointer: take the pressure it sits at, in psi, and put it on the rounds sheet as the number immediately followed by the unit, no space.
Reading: 100psi
